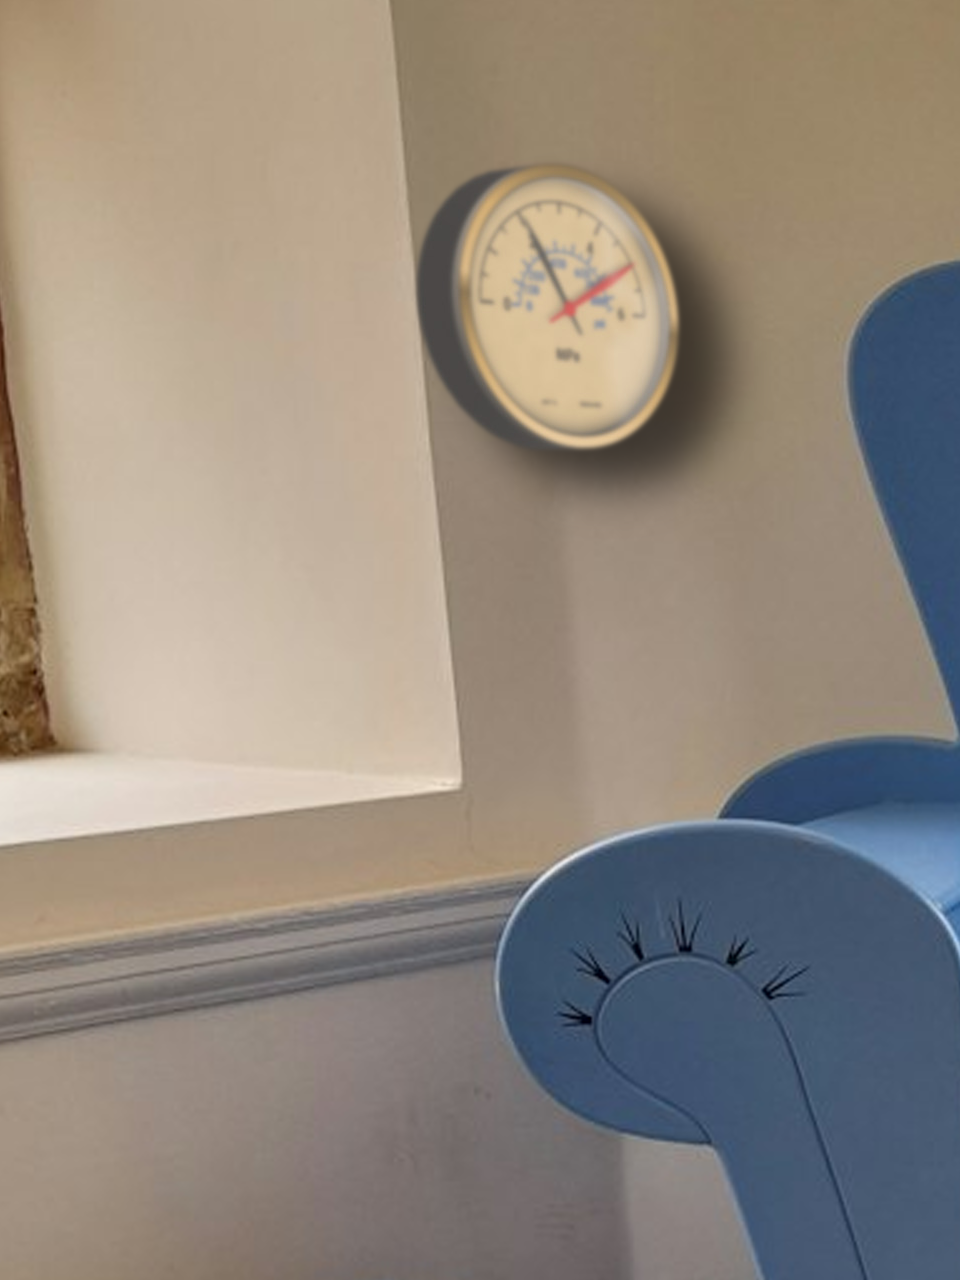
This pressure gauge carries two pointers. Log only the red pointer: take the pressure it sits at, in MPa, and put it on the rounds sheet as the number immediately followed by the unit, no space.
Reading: 5MPa
